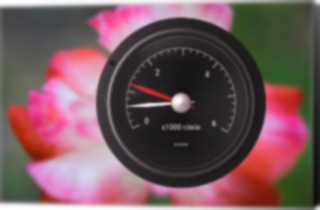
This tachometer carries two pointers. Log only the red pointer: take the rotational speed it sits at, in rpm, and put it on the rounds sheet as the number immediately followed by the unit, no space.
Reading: 1200rpm
